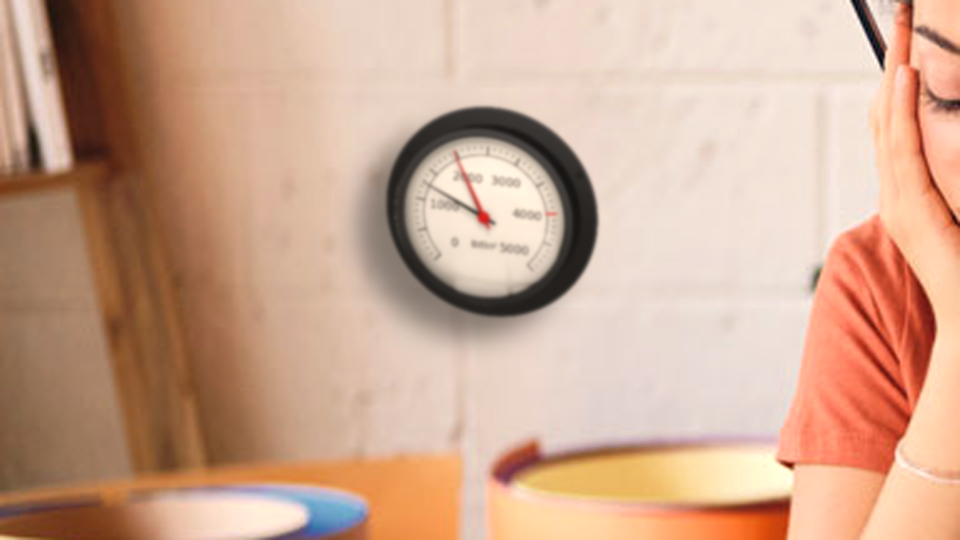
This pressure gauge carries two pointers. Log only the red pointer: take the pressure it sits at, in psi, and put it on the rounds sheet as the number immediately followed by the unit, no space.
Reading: 2000psi
